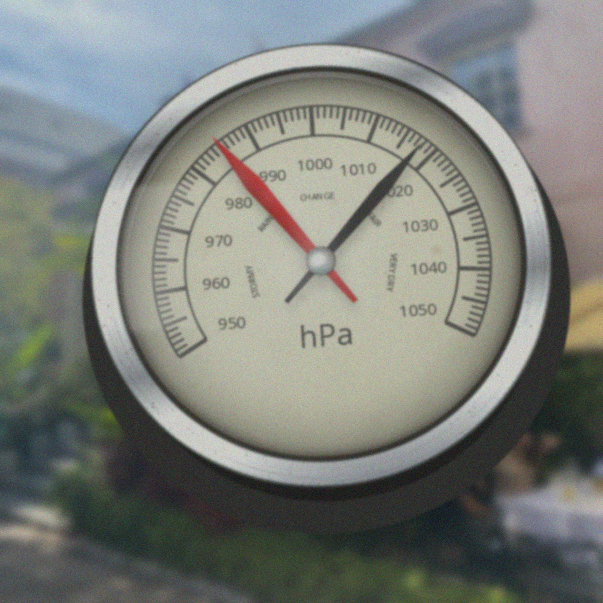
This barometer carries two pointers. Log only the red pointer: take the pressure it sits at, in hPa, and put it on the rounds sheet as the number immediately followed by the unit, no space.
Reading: 985hPa
